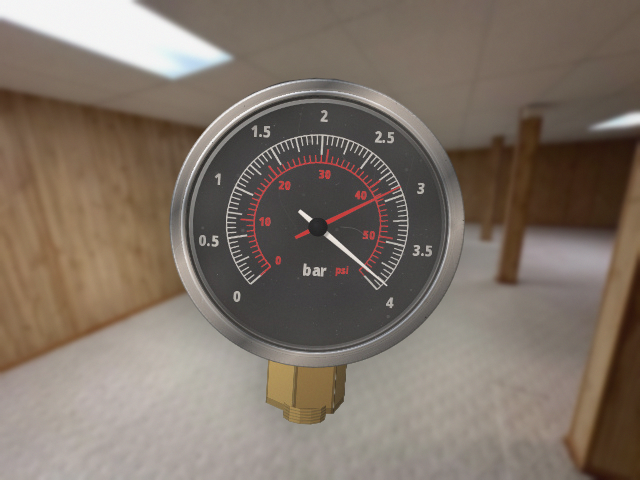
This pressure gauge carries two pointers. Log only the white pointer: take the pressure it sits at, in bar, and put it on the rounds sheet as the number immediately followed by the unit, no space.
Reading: 3.9bar
